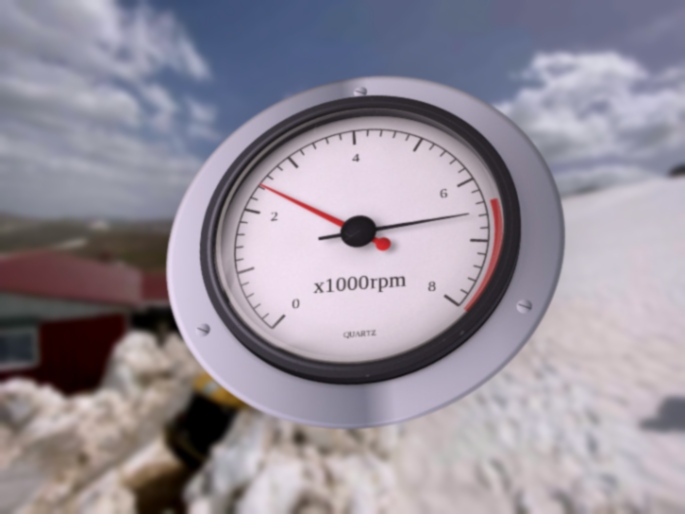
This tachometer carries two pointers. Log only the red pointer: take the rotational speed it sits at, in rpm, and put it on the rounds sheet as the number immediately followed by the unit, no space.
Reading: 2400rpm
